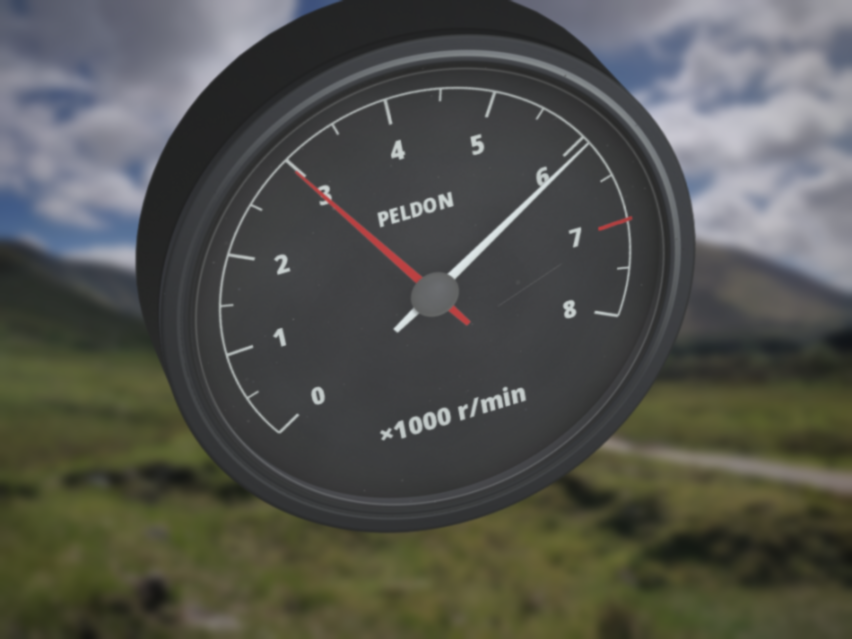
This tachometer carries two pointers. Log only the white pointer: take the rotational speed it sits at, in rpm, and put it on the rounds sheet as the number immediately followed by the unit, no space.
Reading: 6000rpm
